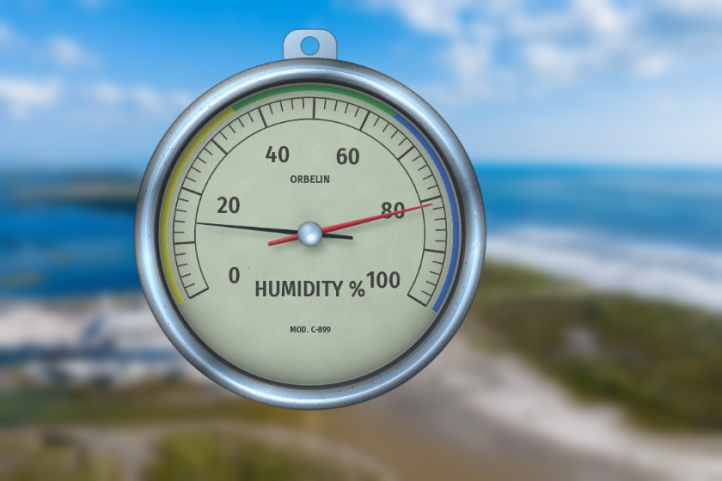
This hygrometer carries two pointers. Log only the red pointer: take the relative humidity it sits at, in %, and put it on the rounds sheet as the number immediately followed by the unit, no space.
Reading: 81%
